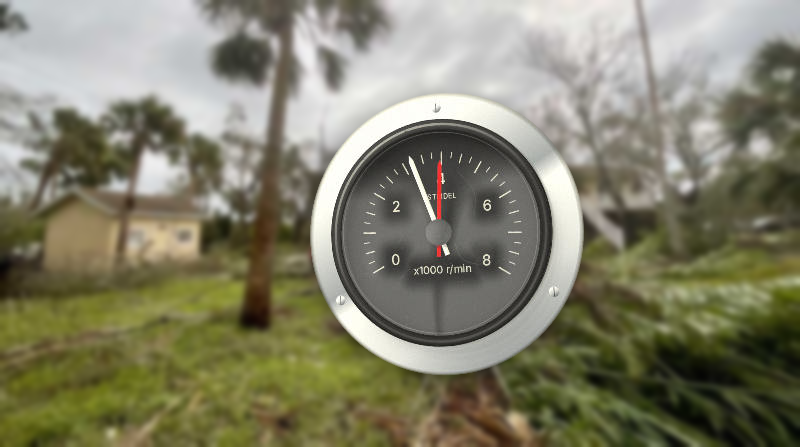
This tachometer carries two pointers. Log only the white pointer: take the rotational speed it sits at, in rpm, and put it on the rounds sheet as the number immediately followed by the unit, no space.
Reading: 3250rpm
